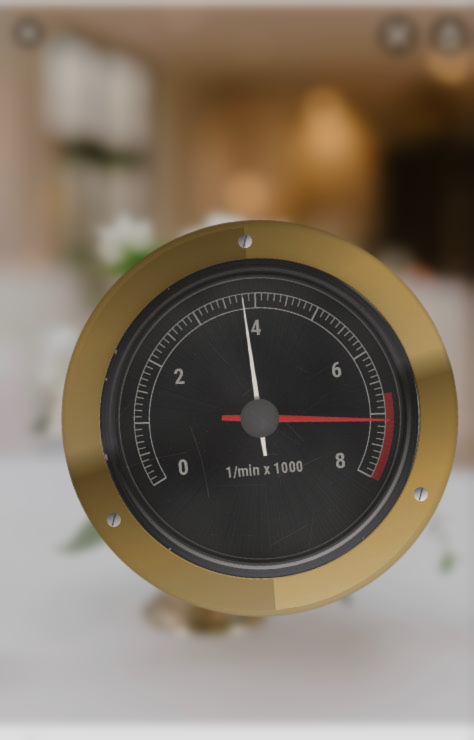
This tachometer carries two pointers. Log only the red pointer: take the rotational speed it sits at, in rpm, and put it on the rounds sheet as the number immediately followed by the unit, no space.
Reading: 7100rpm
